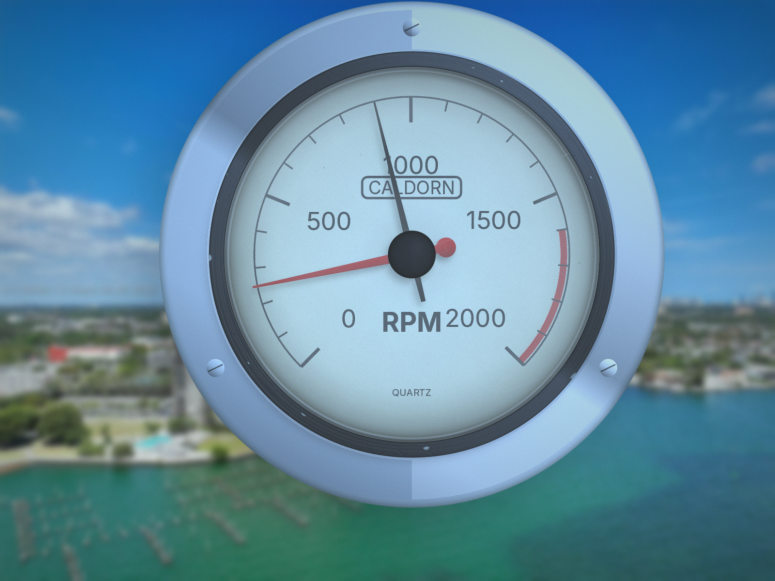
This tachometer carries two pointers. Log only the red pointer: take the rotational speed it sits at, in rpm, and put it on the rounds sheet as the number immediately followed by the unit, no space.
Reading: 250rpm
